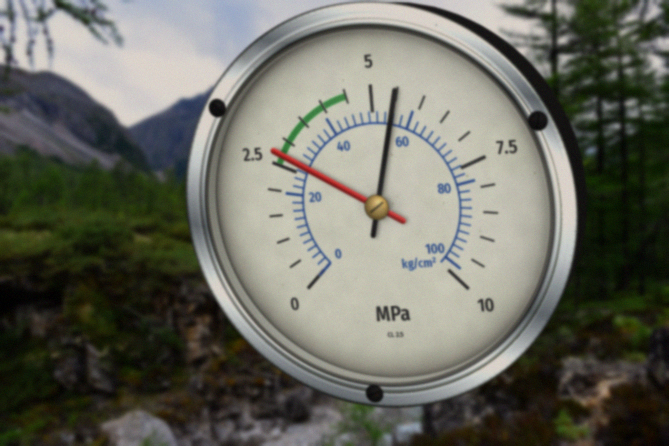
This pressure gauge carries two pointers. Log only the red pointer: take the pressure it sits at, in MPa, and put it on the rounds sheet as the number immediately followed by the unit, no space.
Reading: 2.75MPa
